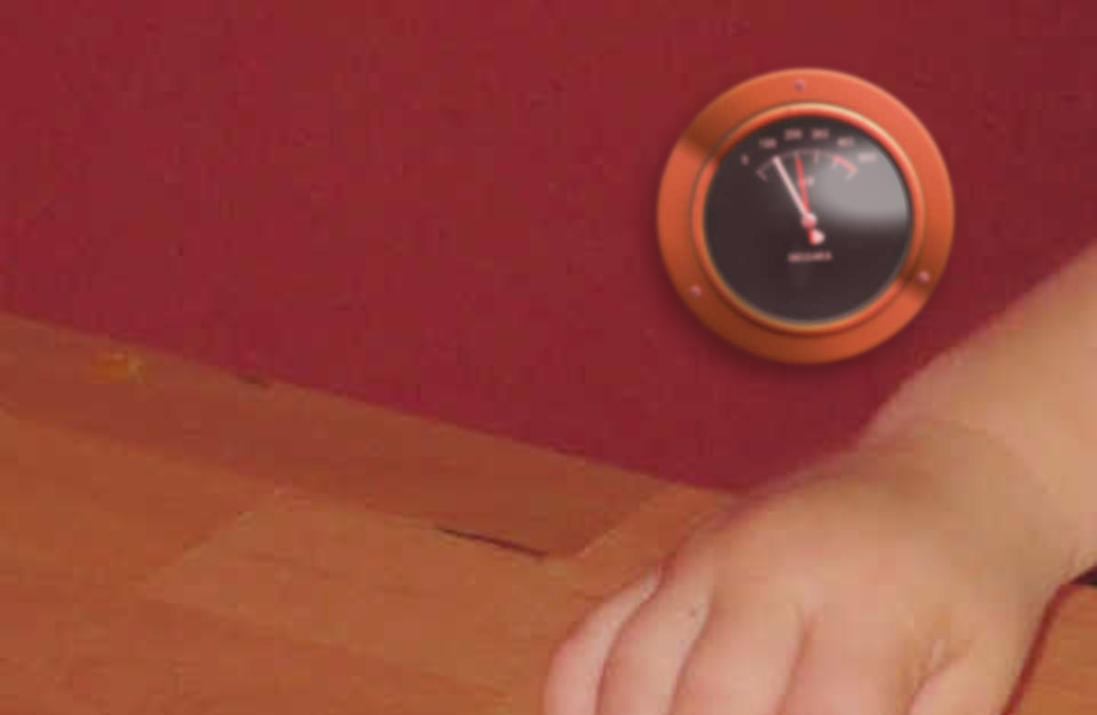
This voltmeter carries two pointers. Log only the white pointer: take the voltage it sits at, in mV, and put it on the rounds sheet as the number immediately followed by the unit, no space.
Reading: 100mV
